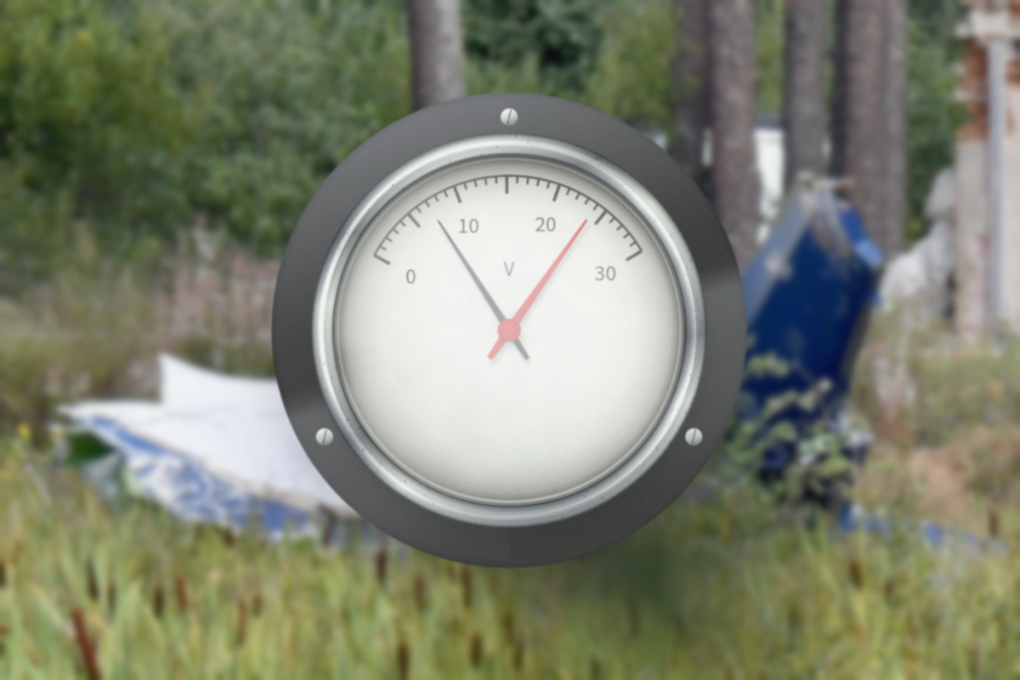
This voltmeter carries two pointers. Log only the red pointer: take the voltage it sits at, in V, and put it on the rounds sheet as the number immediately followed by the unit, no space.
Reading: 24V
